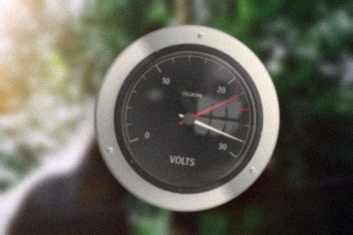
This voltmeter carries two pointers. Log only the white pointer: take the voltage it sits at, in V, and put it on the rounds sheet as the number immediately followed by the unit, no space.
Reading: 28V
